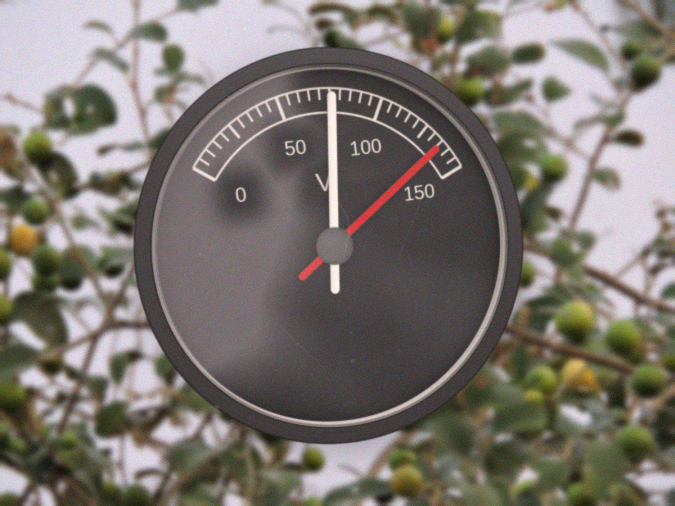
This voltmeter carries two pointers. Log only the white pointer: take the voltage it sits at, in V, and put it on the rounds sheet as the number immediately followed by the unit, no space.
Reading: 75V
